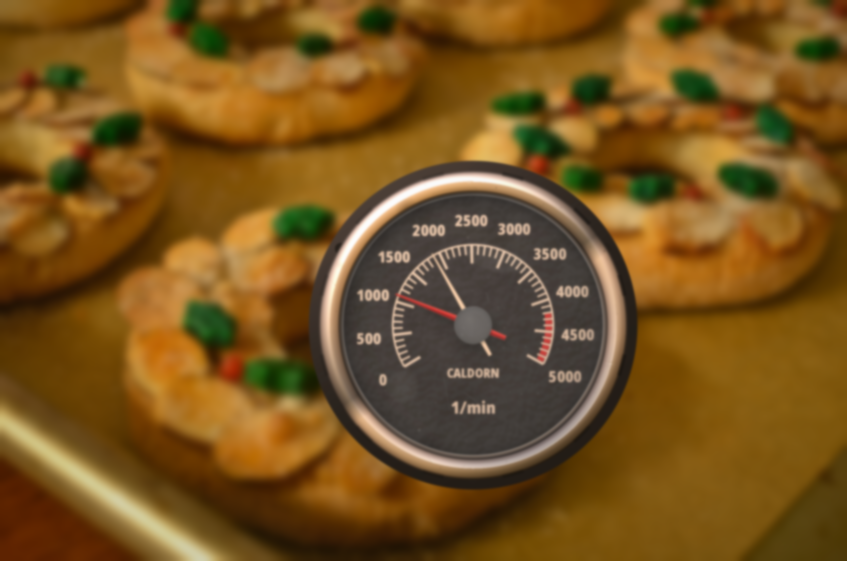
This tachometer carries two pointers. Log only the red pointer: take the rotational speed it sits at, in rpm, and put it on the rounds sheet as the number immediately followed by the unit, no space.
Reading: 1100rpm
